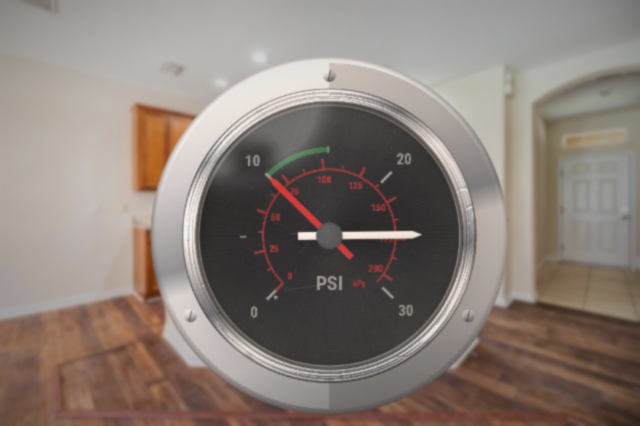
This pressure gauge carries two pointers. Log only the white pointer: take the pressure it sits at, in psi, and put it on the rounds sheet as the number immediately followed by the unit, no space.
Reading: 25psi
